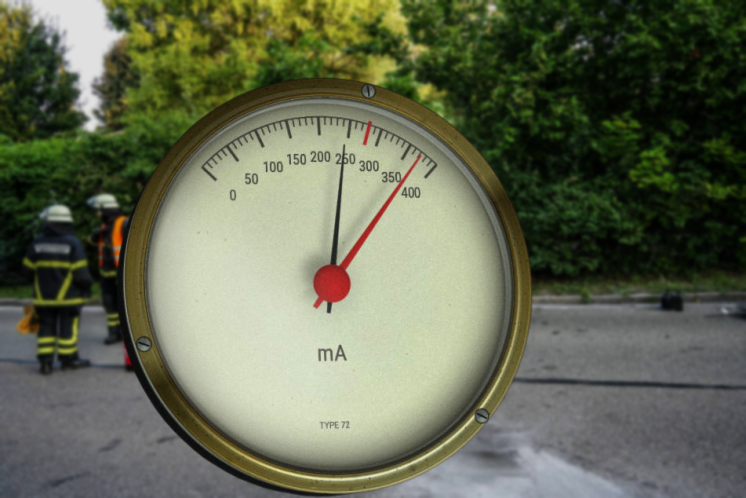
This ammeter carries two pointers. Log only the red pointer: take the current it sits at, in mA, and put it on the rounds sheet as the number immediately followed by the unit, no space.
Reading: 370mA
